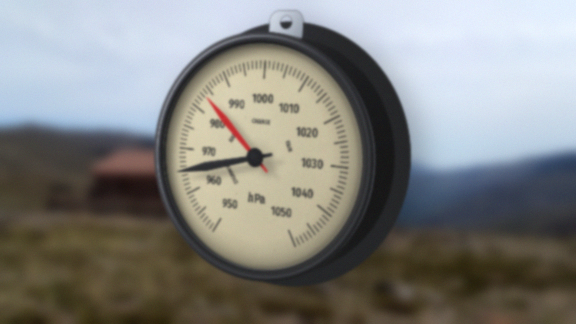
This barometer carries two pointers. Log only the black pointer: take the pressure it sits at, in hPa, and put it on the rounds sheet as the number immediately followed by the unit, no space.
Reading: 965hPa
